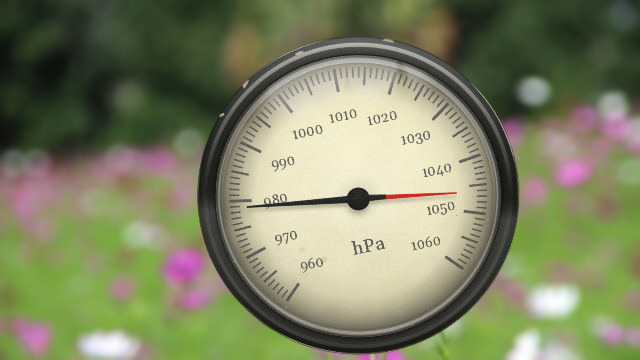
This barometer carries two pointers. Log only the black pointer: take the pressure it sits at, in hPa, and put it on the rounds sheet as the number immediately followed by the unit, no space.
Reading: 979hPa
